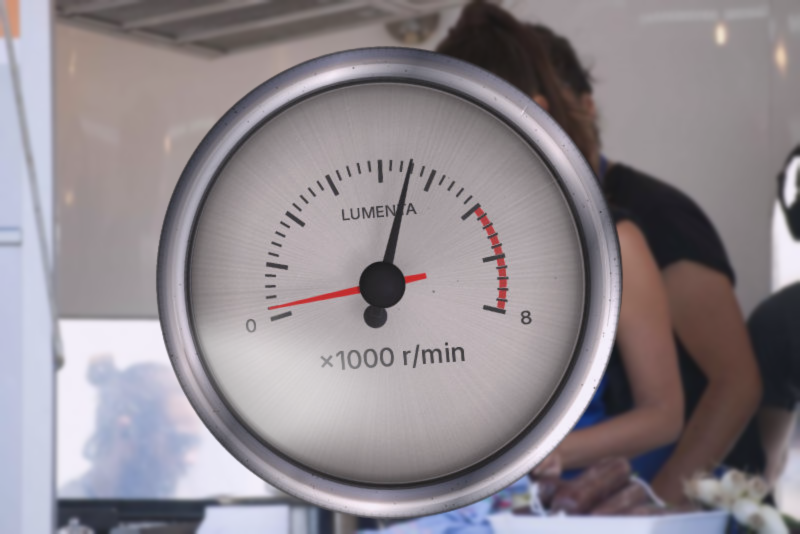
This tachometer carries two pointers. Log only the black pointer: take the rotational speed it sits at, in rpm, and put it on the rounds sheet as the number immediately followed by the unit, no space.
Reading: 4600rpm
